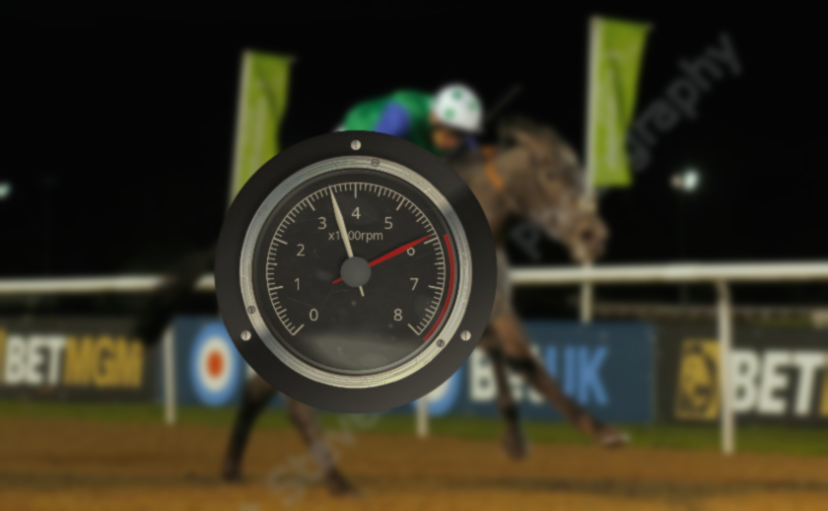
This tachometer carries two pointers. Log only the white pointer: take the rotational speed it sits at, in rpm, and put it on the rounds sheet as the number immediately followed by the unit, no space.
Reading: 3500rpm
